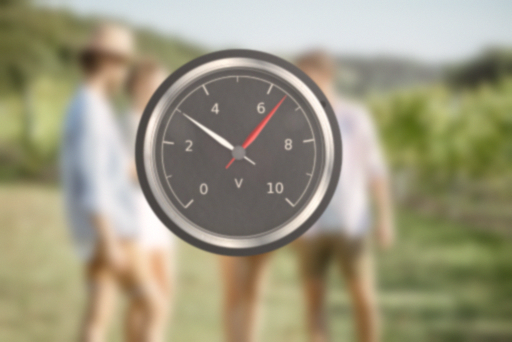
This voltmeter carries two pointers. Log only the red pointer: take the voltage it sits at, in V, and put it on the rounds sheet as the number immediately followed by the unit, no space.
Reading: 6.5V
